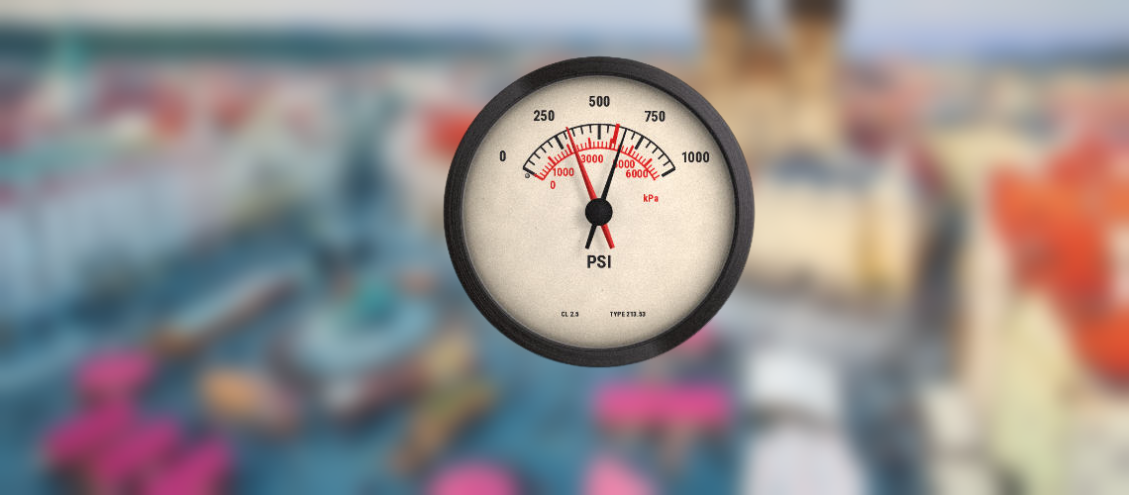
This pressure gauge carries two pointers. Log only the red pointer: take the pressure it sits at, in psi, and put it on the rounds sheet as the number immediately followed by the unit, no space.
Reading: 325psi
